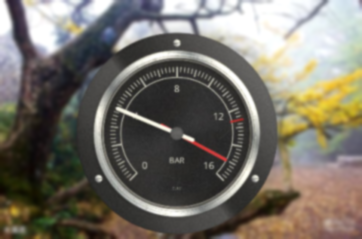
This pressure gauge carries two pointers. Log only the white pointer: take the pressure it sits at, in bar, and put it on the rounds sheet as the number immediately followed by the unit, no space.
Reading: 4bar
